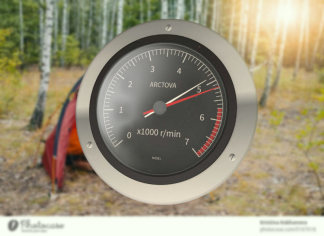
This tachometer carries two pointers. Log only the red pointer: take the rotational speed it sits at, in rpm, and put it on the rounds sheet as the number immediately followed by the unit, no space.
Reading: 5200rpm
